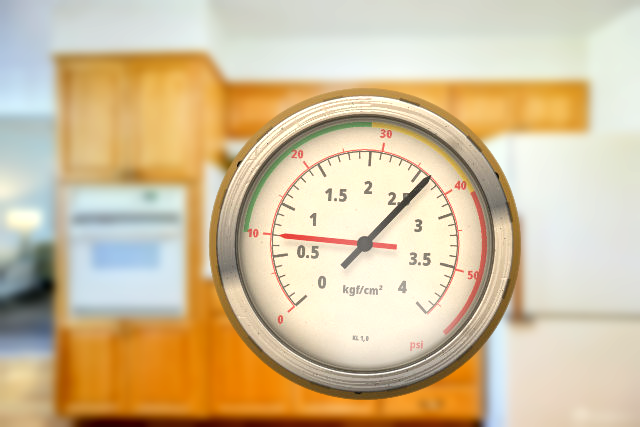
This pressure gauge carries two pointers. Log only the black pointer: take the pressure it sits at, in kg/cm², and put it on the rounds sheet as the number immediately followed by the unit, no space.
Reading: 2.6kg/cm²
